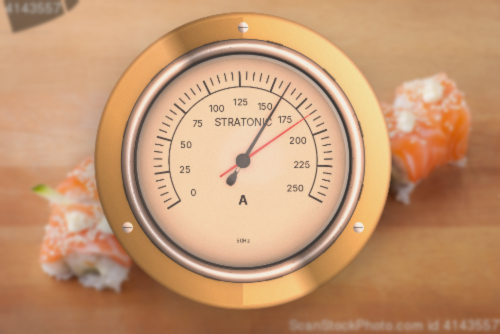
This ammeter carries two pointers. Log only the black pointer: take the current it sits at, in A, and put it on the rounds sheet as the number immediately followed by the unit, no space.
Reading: 160A
